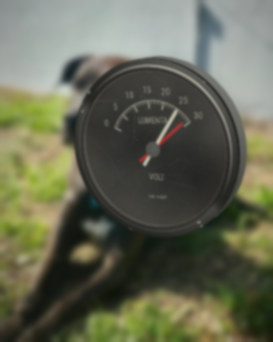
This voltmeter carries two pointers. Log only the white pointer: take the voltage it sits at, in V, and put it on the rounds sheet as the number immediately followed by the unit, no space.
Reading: 25V
